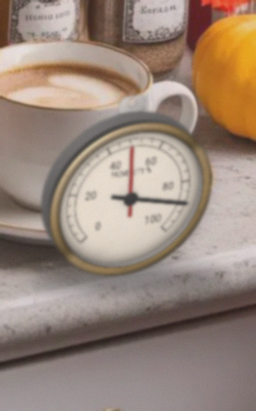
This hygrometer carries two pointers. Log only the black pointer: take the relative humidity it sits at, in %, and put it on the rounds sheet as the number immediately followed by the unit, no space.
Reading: 88%
